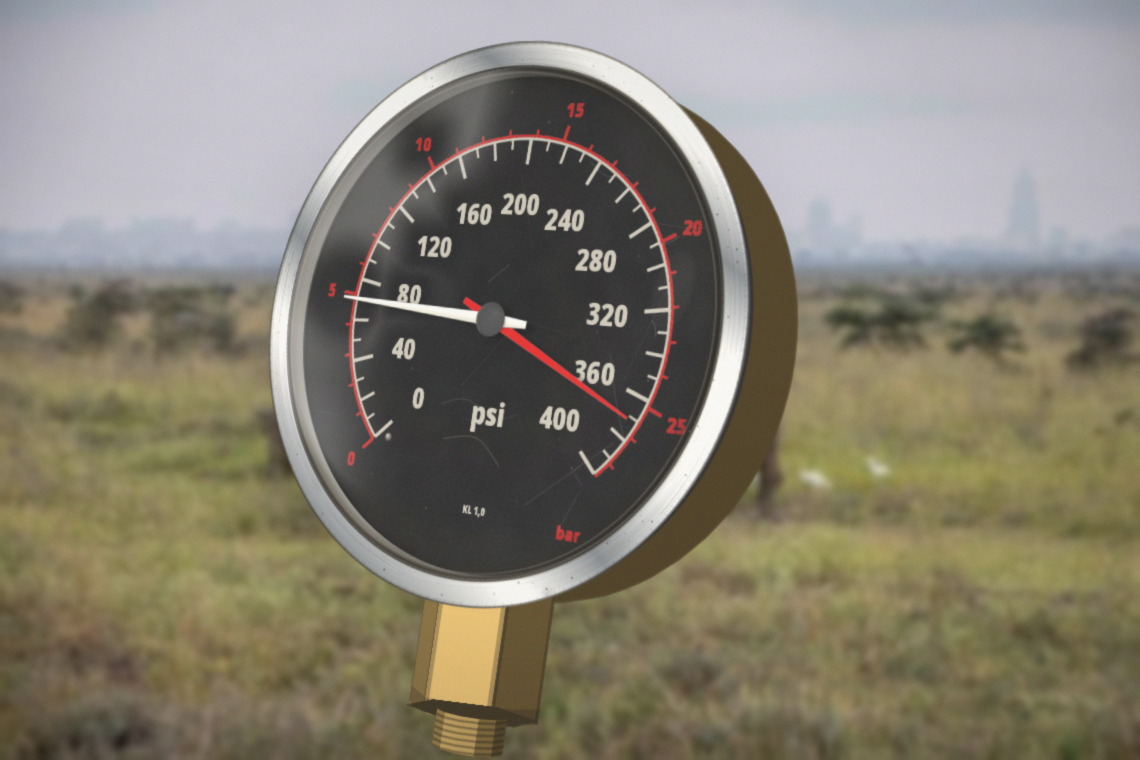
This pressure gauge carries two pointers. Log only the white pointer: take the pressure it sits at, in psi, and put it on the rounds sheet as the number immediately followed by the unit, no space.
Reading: 70psi
